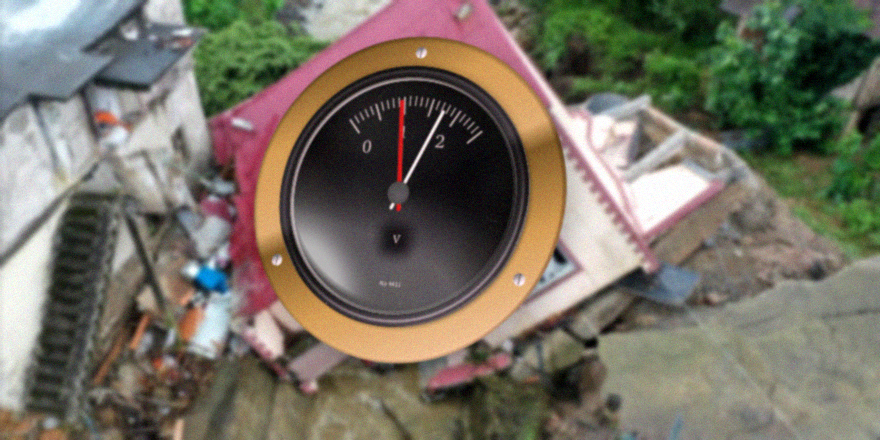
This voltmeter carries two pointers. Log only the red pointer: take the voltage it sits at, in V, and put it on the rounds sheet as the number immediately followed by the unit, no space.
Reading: 1V
